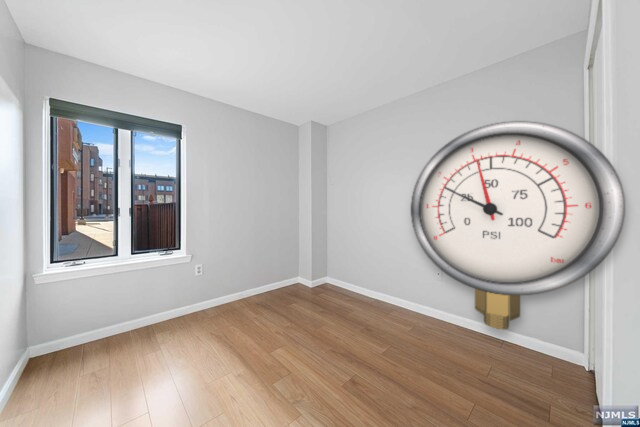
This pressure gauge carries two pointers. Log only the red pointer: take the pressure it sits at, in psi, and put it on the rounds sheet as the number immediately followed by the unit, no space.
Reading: 45psi
